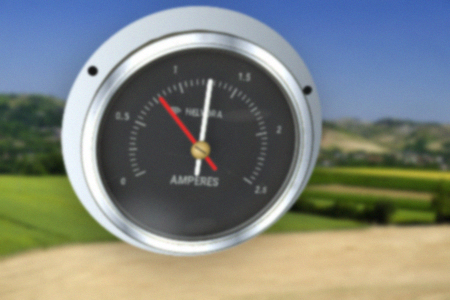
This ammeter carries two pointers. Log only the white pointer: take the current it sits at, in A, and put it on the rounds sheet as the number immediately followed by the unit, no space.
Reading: 1.25A
